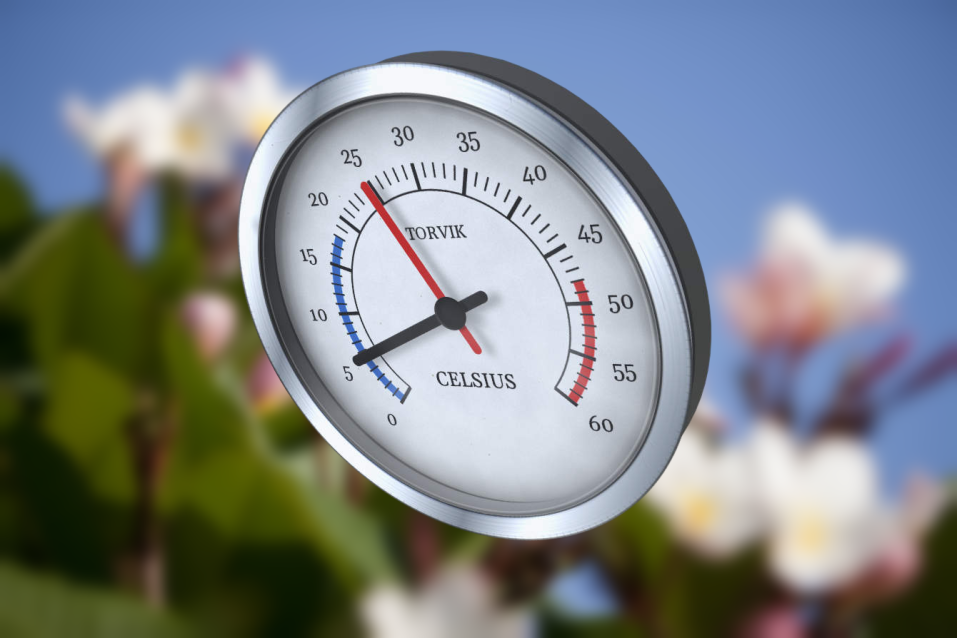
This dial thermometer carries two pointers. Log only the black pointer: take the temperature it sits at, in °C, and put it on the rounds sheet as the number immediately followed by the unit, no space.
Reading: 5.5°C
